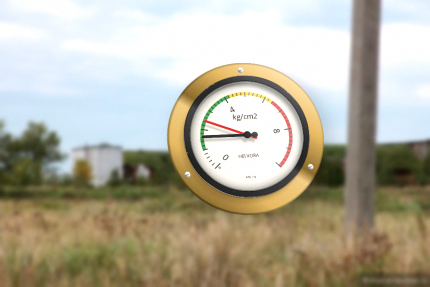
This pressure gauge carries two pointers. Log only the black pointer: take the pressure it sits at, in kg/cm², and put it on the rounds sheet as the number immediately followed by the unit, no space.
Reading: 1.6kg/cm²
